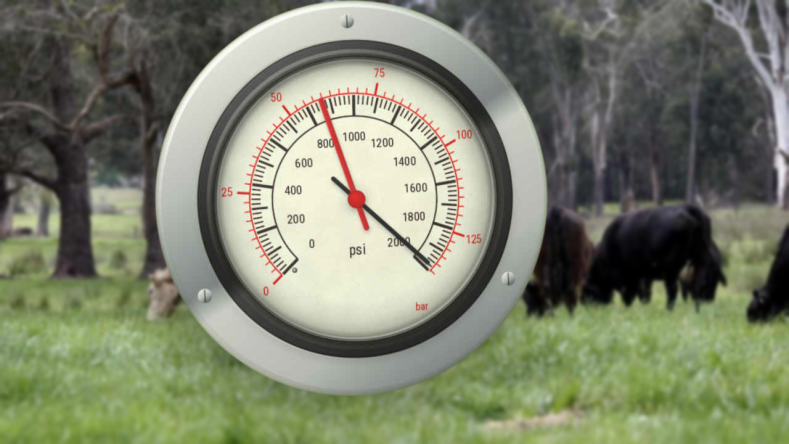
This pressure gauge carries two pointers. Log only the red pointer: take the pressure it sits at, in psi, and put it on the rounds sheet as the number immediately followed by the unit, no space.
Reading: 860psi
